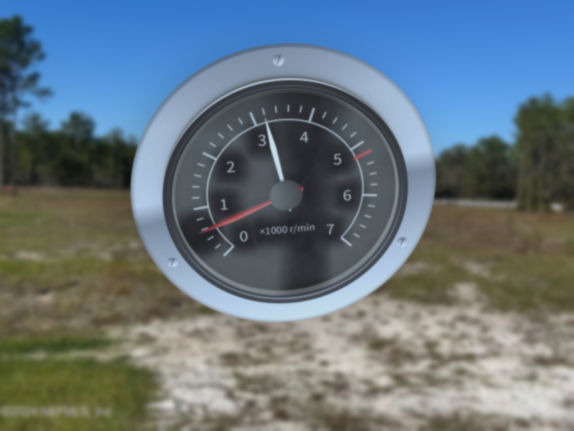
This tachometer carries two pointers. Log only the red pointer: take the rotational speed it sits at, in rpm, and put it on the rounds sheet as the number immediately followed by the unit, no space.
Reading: 600rpm
